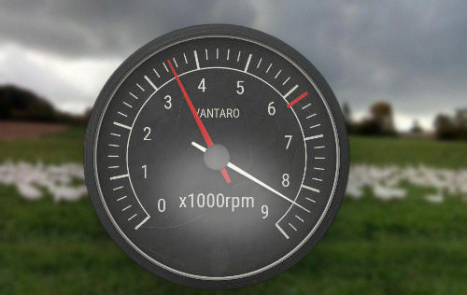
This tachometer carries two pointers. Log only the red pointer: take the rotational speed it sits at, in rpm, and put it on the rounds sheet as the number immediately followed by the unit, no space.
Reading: 3500rpm
